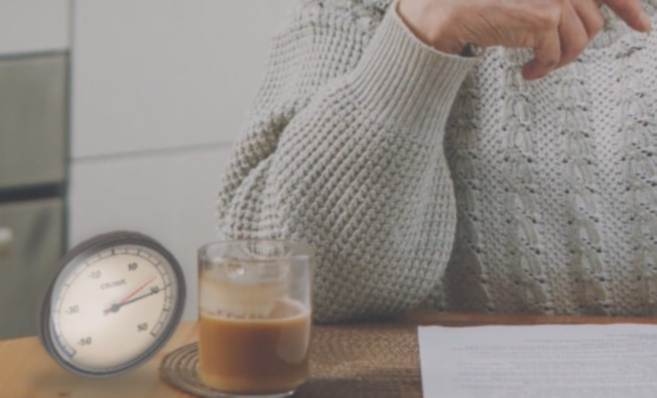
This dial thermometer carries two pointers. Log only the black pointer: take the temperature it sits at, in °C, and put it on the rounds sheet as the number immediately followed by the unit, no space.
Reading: 30°C
